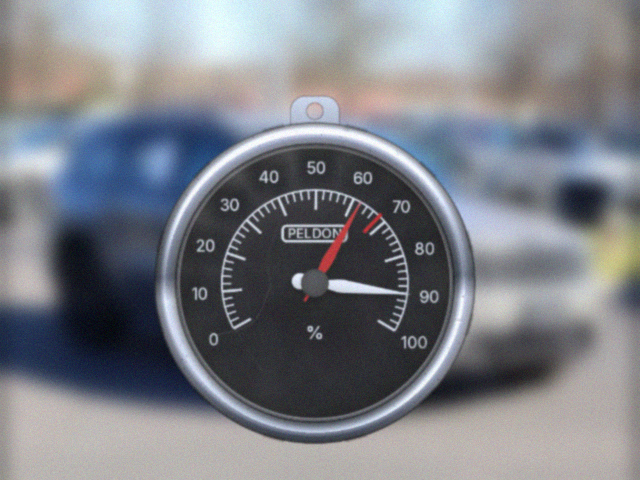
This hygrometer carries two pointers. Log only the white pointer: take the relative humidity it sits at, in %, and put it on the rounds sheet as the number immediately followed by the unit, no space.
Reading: 90%
